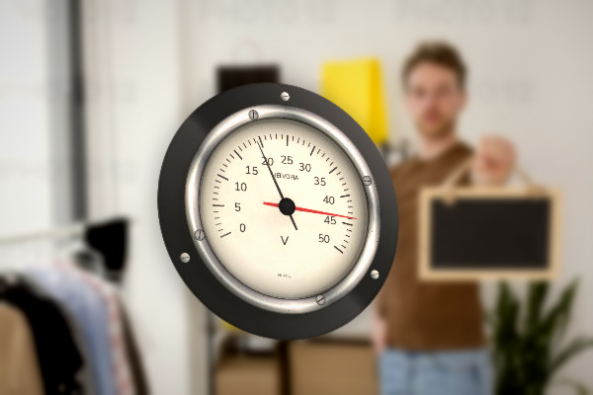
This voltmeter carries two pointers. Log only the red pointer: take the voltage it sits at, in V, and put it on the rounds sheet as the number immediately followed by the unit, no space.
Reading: 44V
